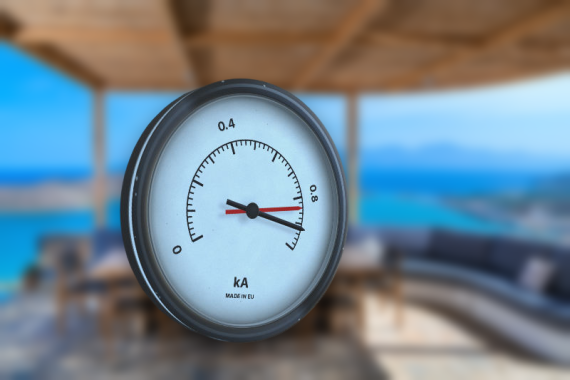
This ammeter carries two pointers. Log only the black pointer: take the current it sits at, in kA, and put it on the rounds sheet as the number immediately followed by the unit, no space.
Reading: 0.92kA
